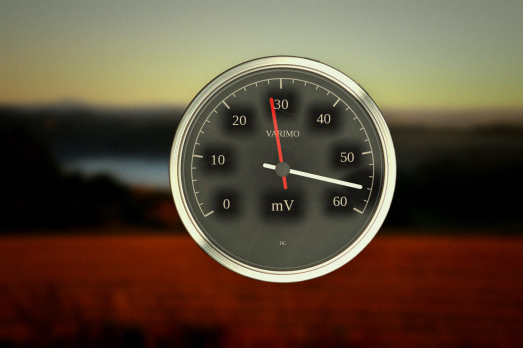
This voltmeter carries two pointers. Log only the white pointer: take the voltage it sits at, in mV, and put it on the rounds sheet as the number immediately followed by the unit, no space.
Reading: 56mV
